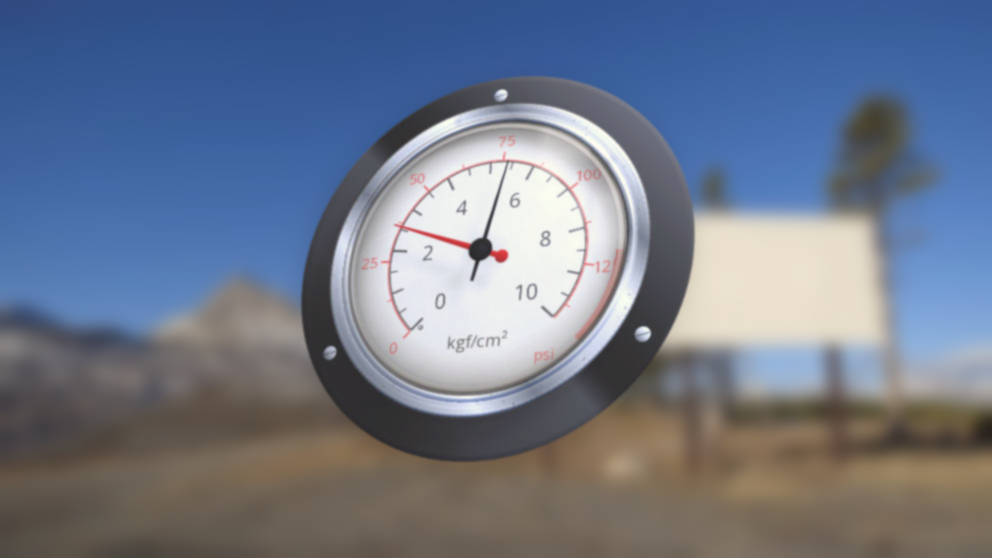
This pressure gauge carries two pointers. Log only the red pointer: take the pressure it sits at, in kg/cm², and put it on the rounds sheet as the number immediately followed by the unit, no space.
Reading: 2.5kg/cm²
